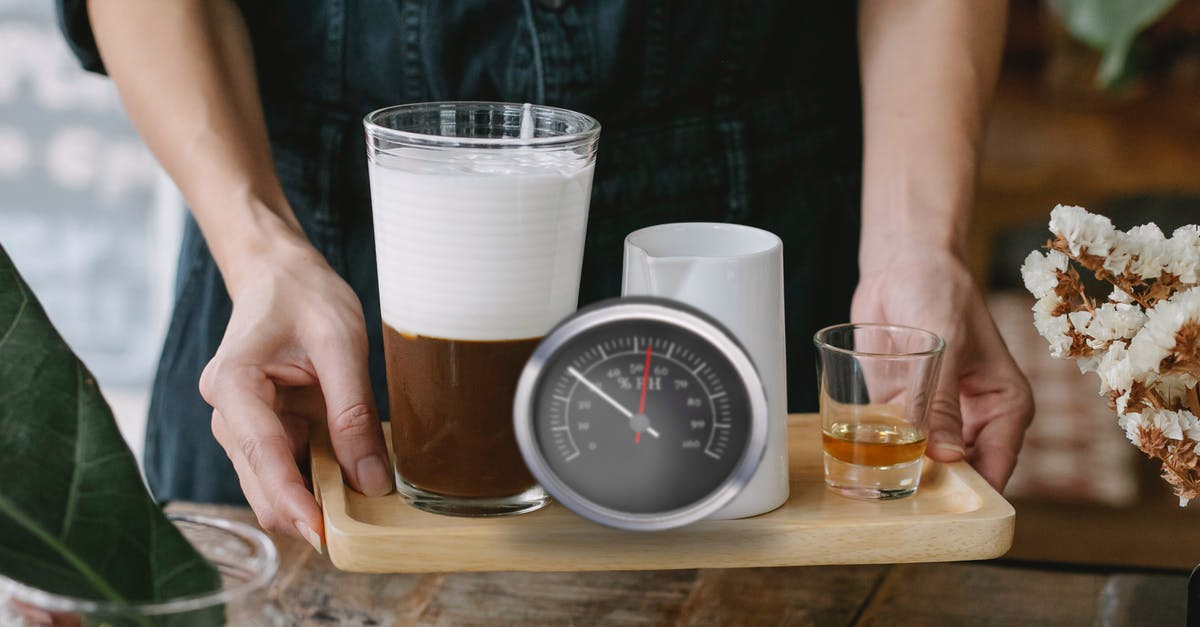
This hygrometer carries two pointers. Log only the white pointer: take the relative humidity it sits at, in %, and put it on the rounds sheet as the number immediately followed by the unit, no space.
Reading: 30%
